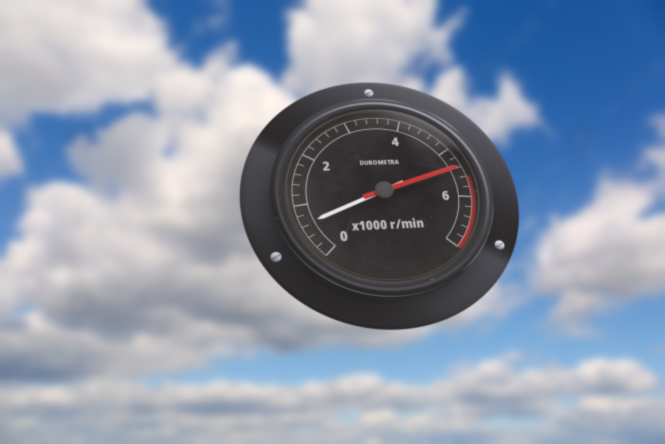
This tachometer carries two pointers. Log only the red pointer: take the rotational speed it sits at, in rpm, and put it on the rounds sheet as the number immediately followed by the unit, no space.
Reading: 5400rpm
